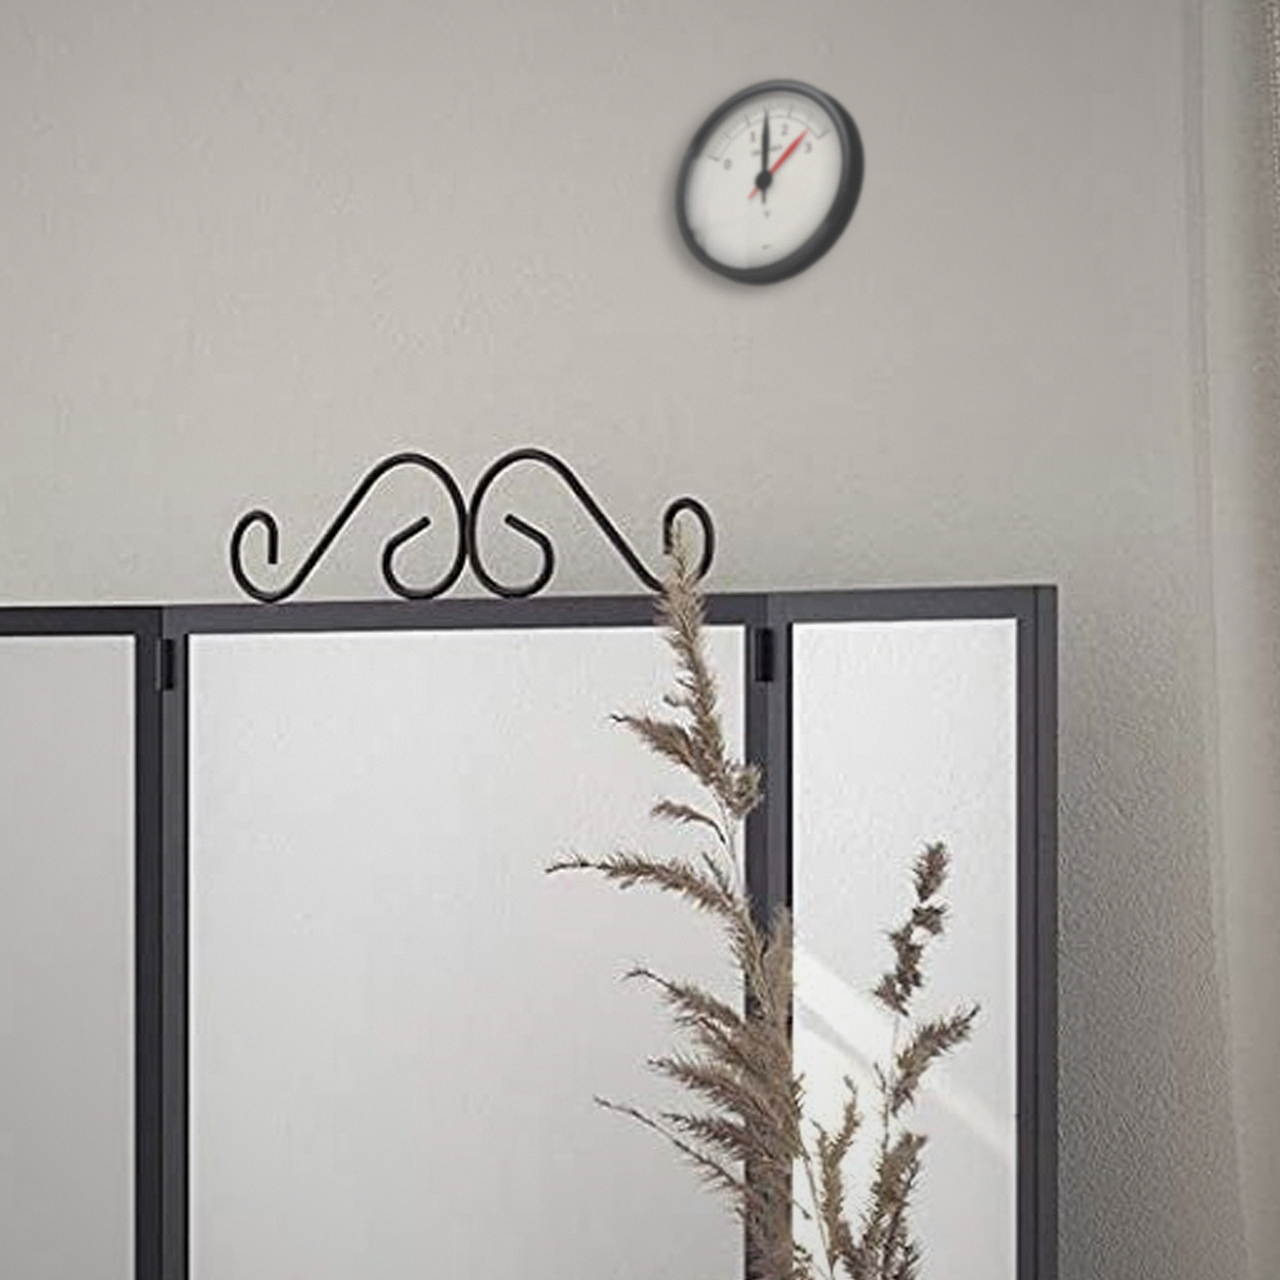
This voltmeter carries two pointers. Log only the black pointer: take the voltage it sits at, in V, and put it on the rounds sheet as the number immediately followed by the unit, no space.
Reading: 1.5V
